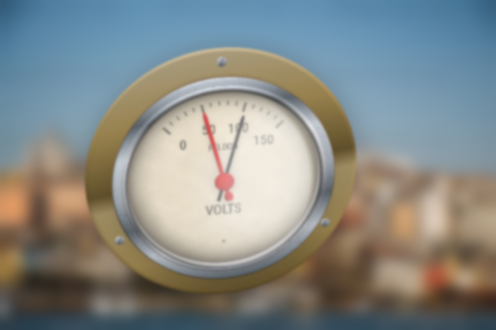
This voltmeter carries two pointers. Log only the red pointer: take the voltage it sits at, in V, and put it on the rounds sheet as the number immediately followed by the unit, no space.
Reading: 50V
